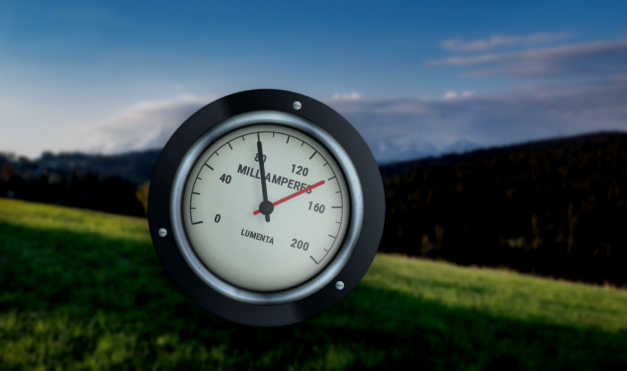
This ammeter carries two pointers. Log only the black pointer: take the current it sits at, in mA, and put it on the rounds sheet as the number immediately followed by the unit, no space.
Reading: 80mA
